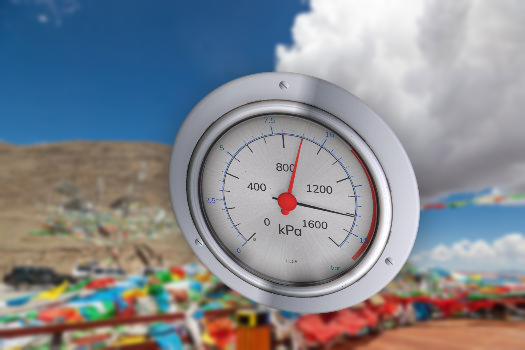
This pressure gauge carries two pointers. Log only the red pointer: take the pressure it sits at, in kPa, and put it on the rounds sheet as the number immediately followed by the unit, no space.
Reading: 900kPa
